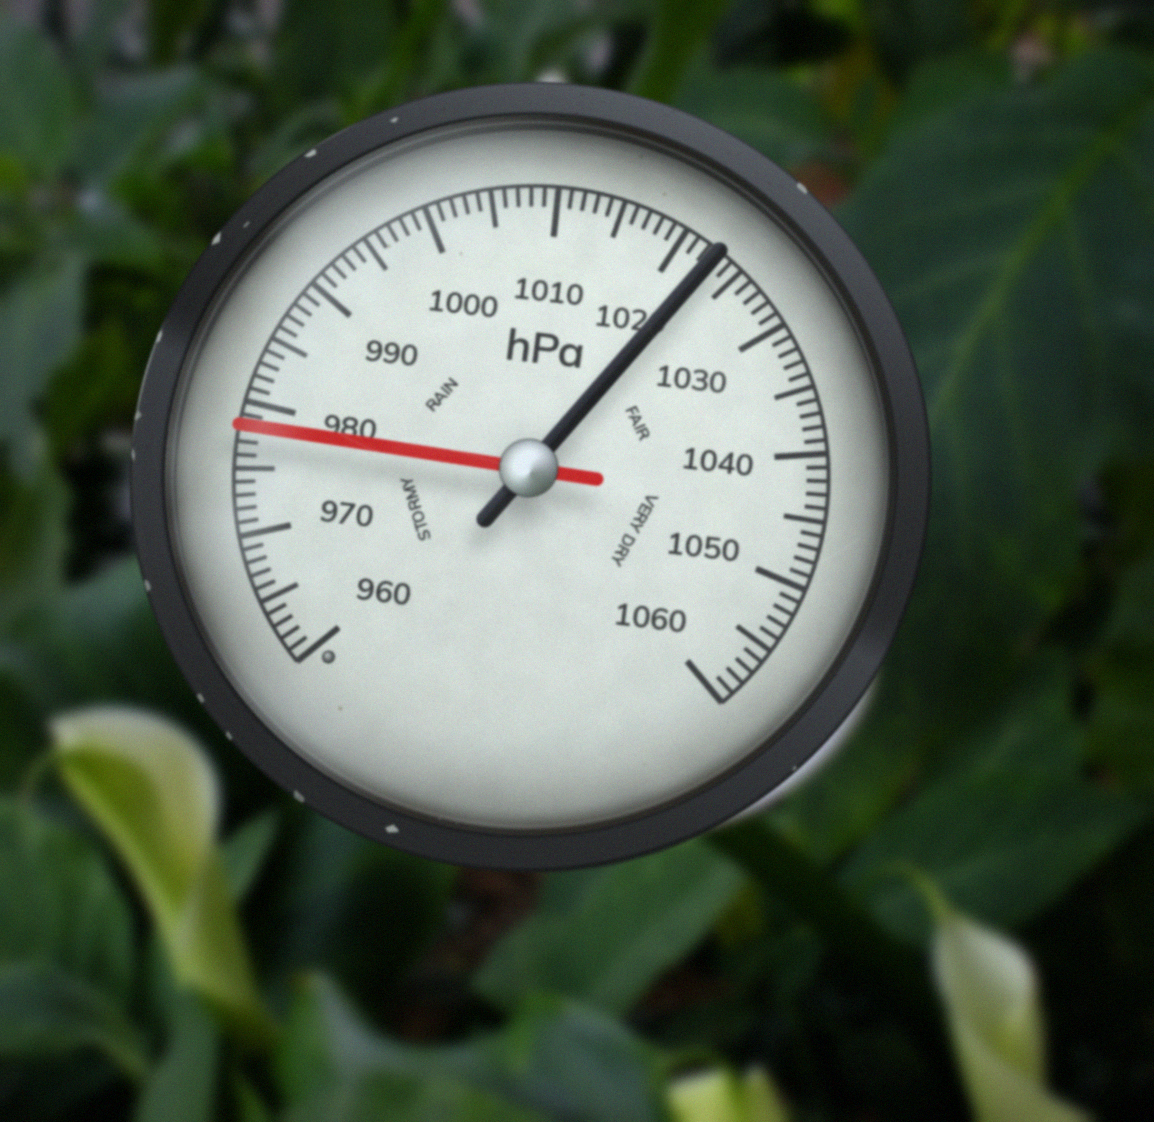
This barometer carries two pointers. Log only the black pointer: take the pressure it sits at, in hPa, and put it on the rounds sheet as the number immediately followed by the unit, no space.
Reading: 1023hPa
